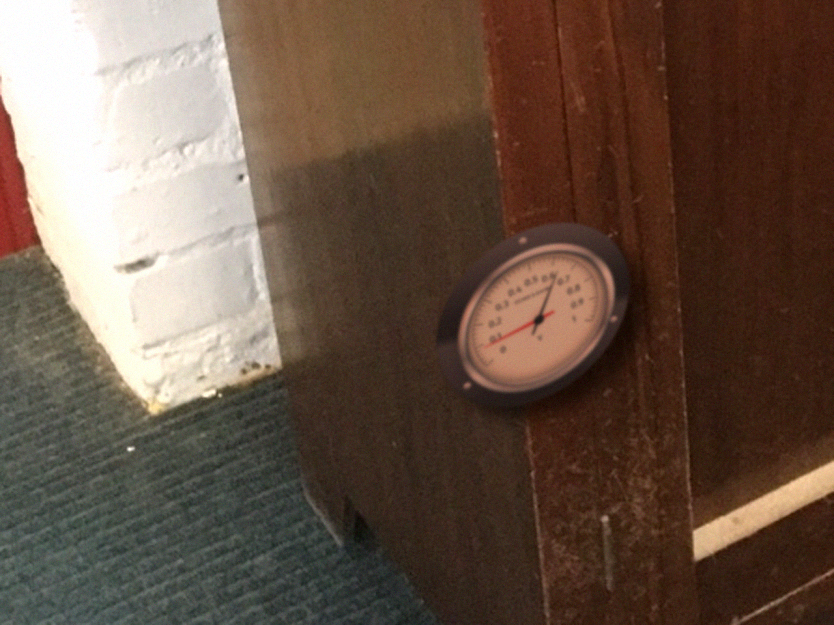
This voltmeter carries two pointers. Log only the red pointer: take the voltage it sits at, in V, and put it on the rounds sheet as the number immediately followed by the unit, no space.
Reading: 0.1V
